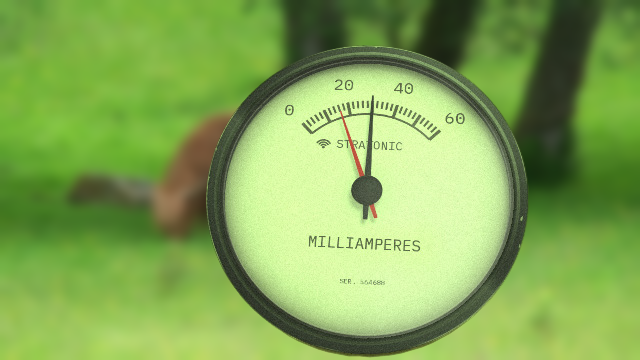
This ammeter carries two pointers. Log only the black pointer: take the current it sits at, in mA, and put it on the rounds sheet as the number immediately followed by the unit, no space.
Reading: 30mA
